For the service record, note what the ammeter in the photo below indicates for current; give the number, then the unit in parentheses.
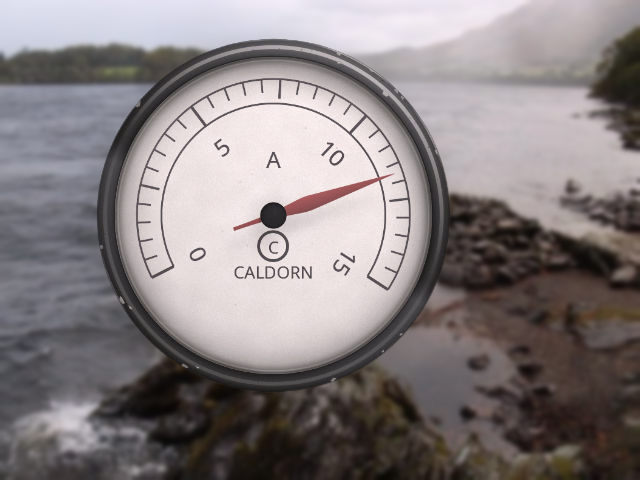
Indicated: 11.75 (A)
